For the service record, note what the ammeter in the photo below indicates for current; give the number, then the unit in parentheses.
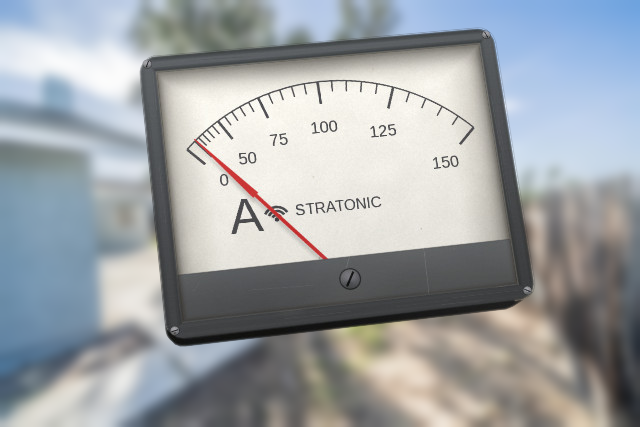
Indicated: 25 (A)
